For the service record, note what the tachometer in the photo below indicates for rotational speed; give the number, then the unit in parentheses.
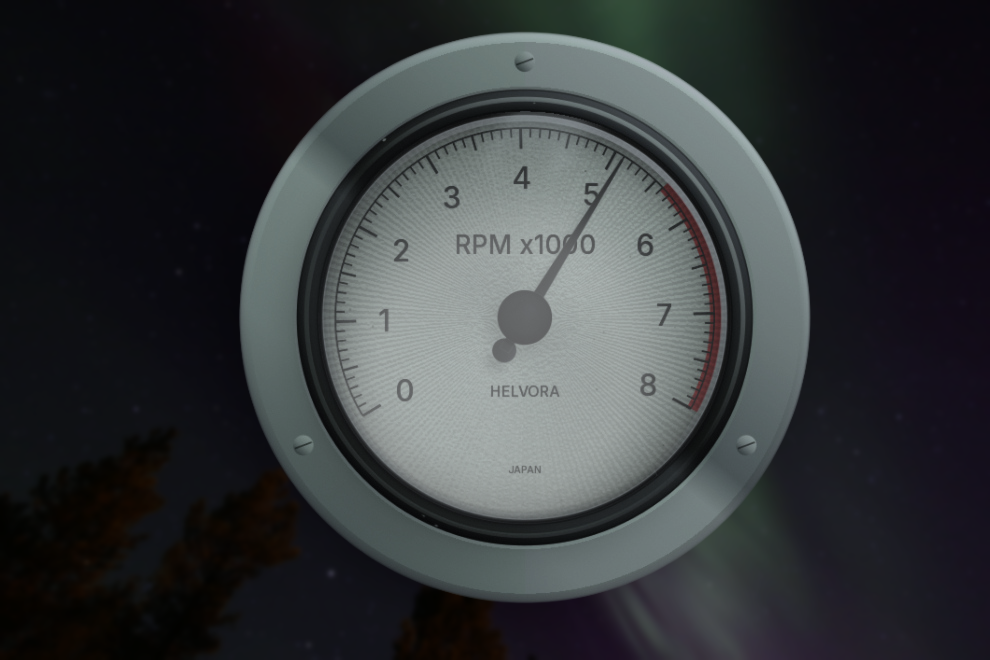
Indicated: 5100 (rpm)
